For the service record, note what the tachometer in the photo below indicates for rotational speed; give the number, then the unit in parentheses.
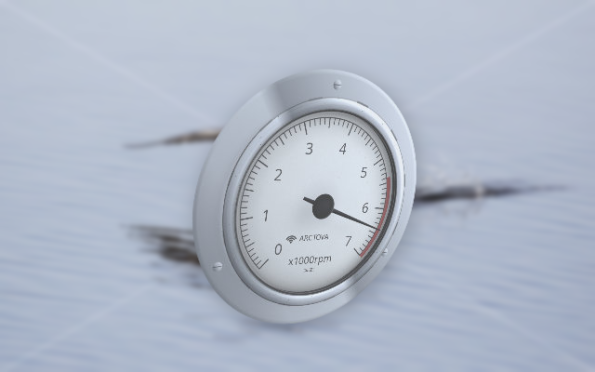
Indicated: 6400 (rpm)
